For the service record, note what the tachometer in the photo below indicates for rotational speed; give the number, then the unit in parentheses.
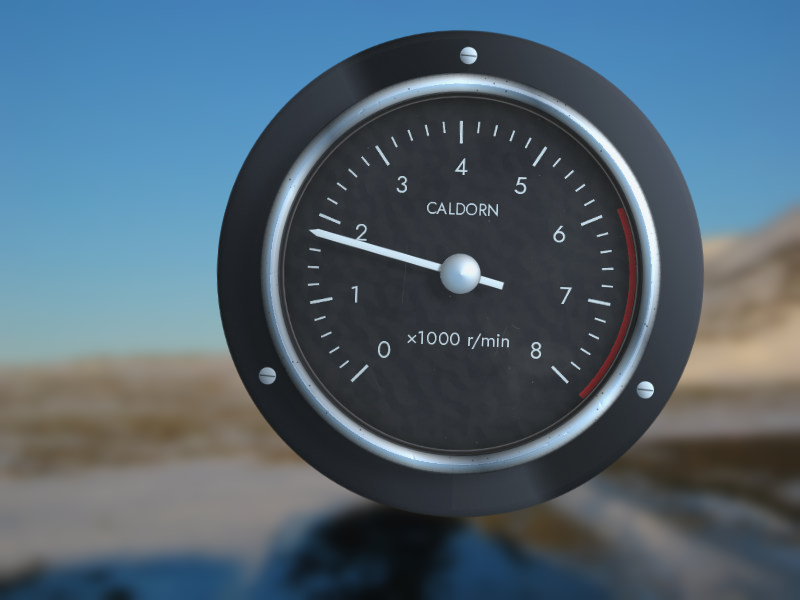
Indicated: 1800 (rpm)
